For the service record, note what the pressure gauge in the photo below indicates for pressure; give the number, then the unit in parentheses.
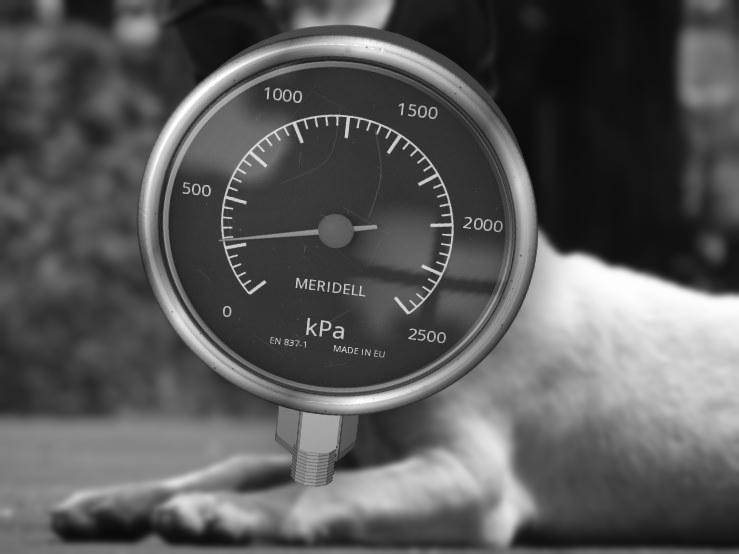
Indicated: 300 (kPa)
